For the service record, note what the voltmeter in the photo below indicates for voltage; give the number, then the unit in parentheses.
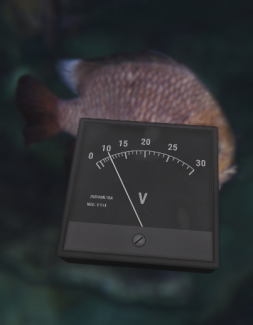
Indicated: 10 (V)
